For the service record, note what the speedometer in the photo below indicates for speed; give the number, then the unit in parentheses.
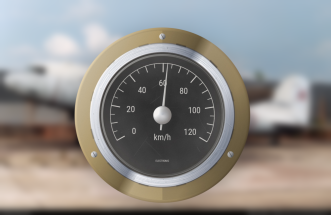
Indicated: 62.5 (km/h)
